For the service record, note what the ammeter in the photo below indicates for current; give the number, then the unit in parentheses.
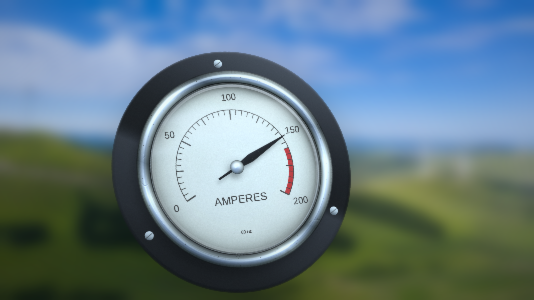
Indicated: 150 (A)
